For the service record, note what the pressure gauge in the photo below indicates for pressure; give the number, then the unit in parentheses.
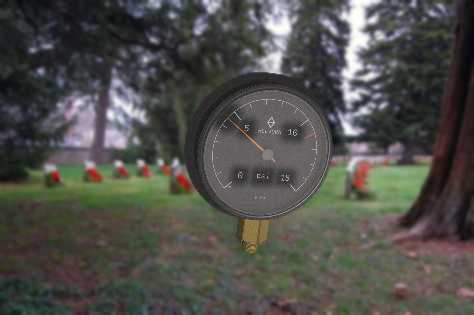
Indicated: 4.5 (psi)
